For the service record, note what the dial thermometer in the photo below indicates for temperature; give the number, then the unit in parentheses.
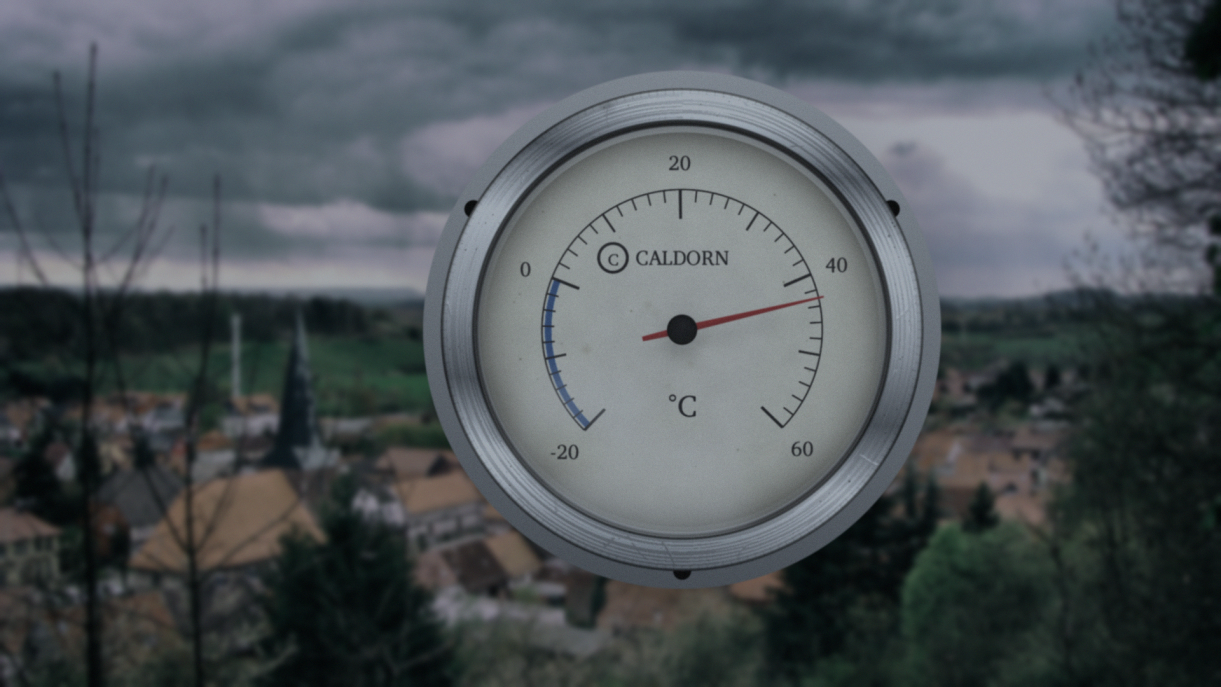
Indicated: 43 (°C)
